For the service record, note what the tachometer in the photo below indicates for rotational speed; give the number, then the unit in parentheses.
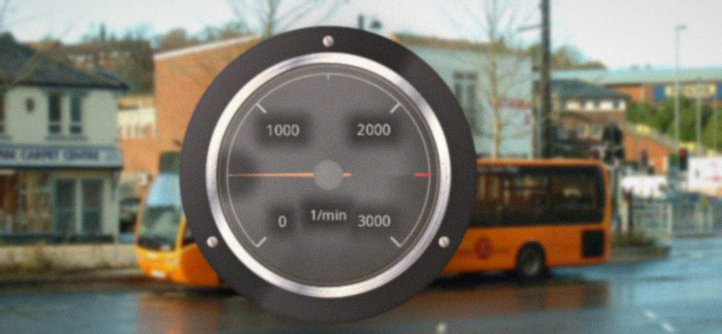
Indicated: 500 (rpm)
